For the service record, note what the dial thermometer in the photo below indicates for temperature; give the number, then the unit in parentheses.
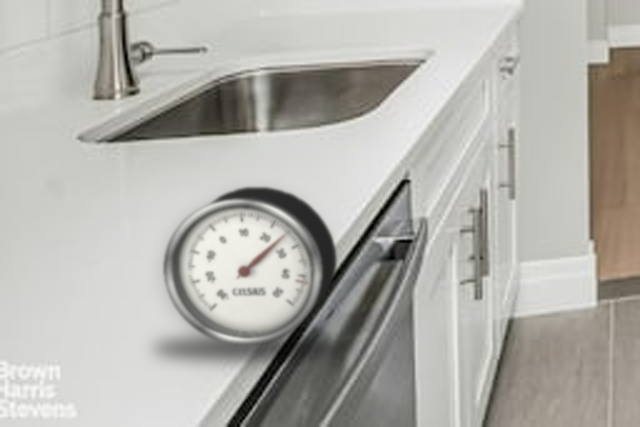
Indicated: 25 (°C)
